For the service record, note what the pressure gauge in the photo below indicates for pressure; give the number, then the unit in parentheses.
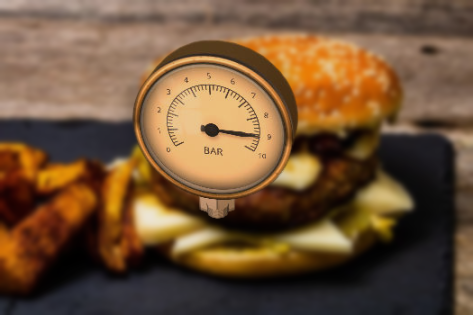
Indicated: 9 (bar)
